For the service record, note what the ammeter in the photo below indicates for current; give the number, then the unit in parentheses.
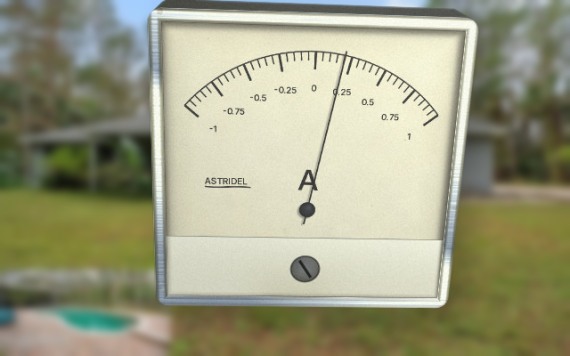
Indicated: 0.2 (A)
